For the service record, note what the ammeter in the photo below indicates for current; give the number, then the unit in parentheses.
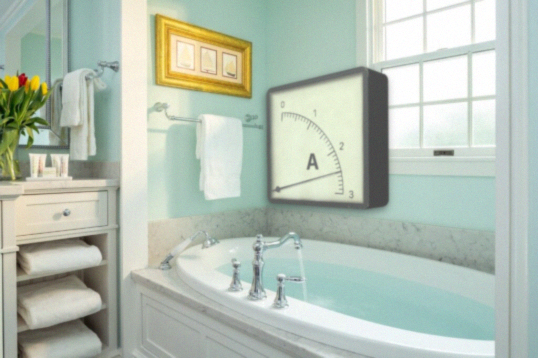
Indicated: 2.5 (A)
